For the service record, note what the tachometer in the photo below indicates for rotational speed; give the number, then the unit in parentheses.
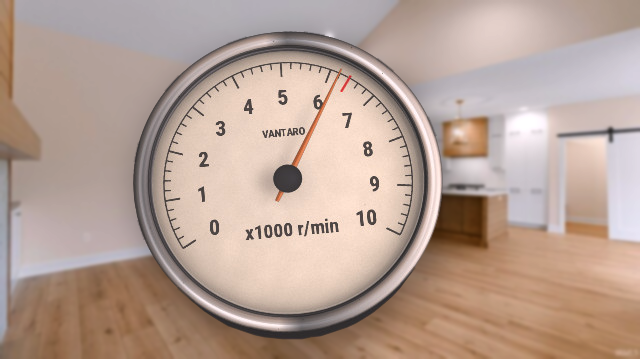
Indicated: 6200 (rpm)
